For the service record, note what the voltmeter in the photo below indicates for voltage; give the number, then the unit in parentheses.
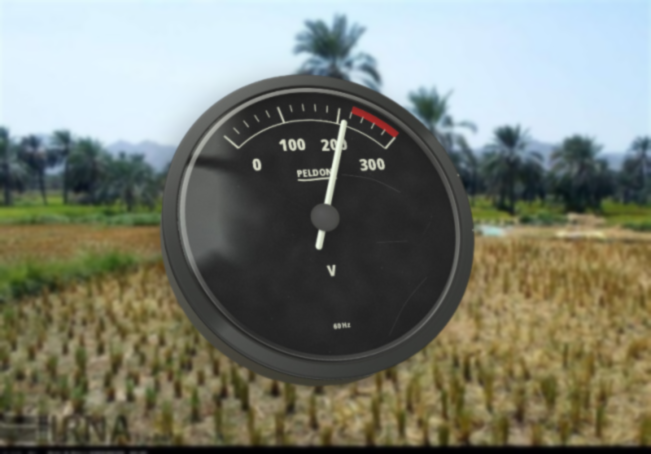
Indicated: 210 (V)
